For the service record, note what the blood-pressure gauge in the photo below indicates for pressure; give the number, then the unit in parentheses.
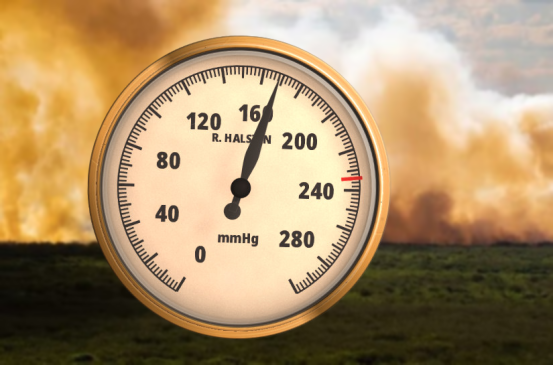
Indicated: 168 (mmHg)
